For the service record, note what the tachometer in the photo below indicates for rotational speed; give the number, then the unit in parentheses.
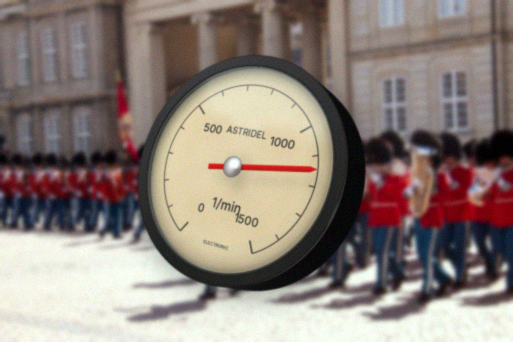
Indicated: 1150 (rpm)
